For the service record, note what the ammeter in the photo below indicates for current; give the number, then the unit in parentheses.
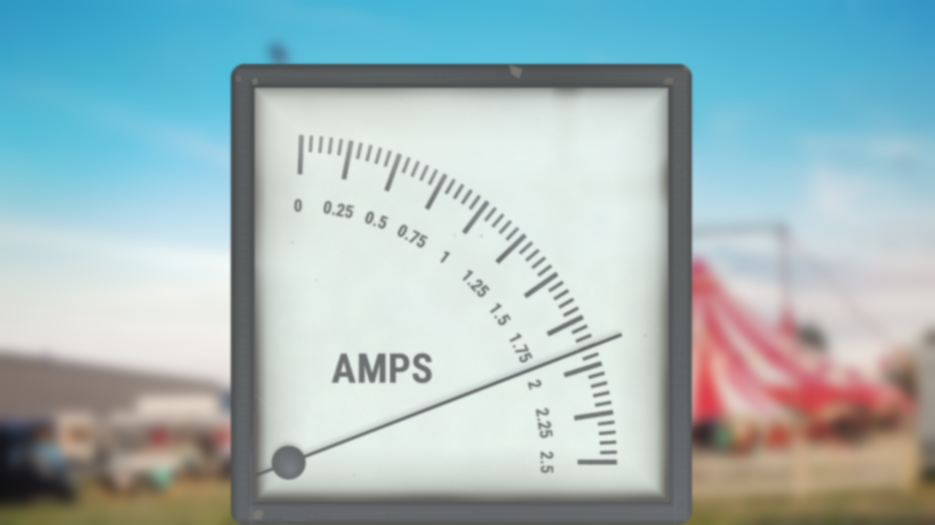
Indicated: 1.9 (A)
